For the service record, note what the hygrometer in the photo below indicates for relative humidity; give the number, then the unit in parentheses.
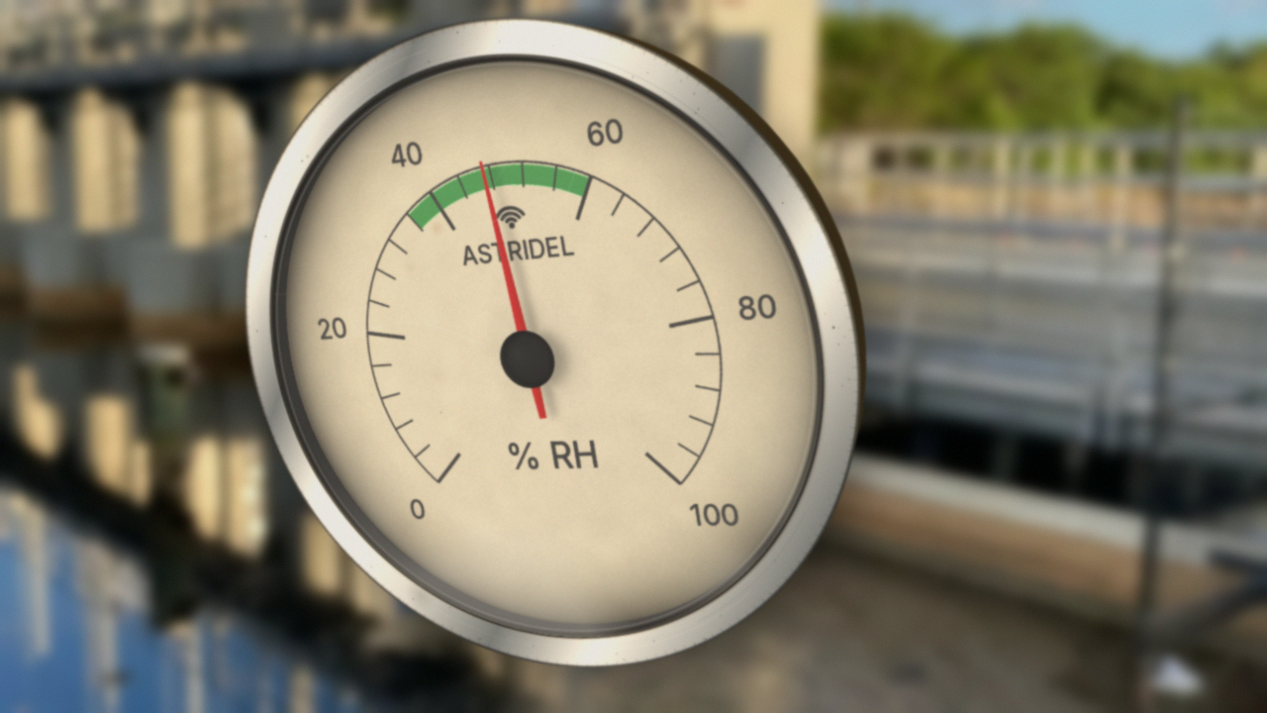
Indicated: 48 (%)
